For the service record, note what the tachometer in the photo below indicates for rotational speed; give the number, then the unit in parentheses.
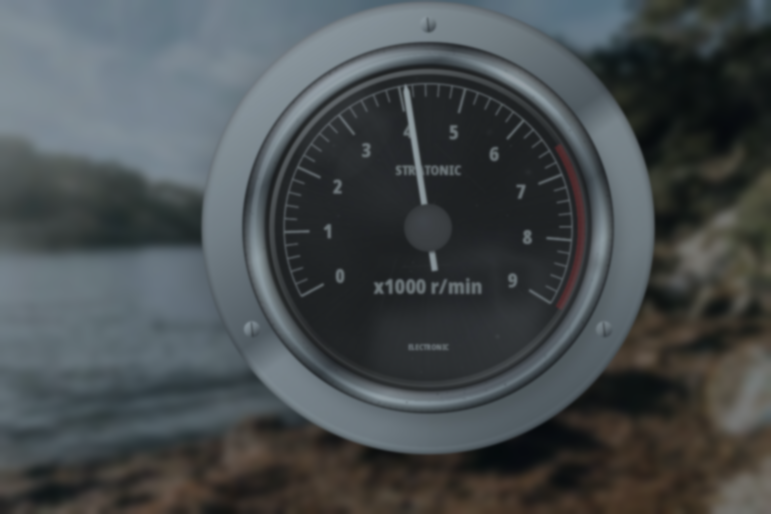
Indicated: 4100 (rpm)
